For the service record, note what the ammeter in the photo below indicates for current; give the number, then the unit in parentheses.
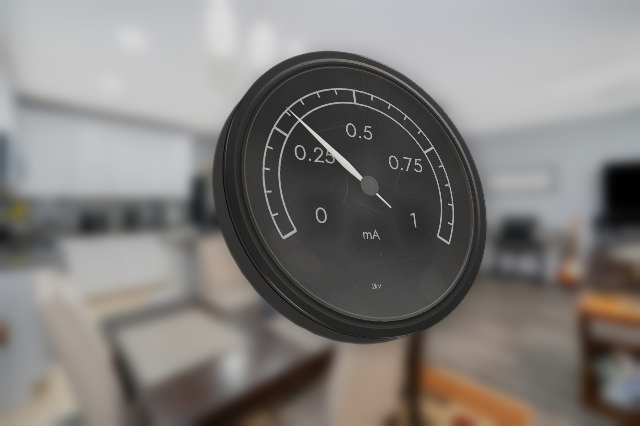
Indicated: 0.3 (mA)
